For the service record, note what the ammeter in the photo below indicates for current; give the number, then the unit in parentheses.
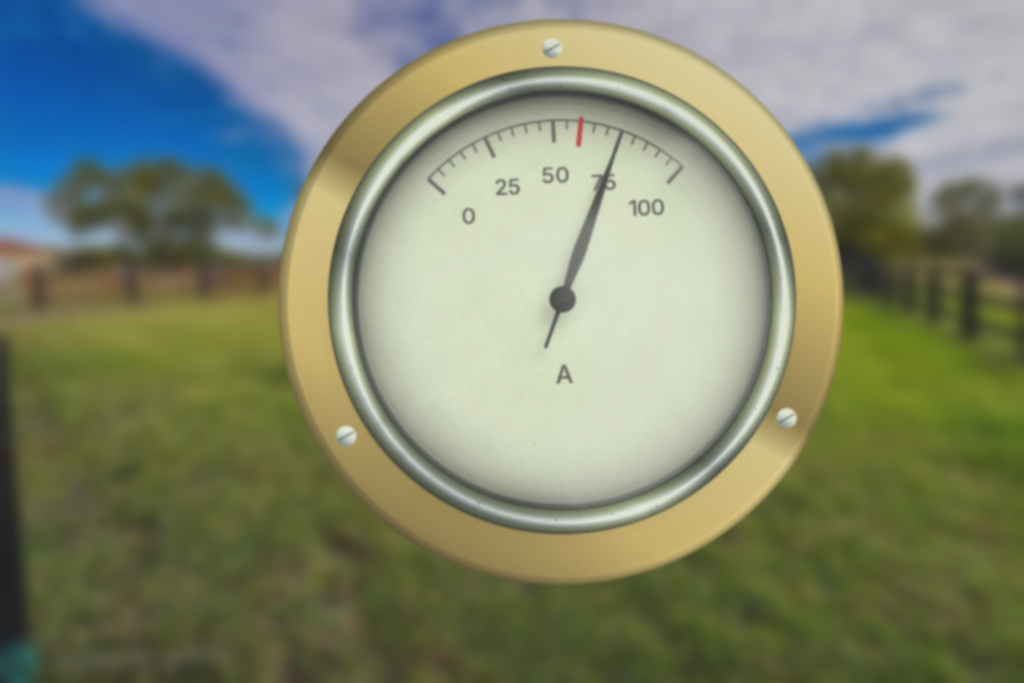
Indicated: 75 (A)
